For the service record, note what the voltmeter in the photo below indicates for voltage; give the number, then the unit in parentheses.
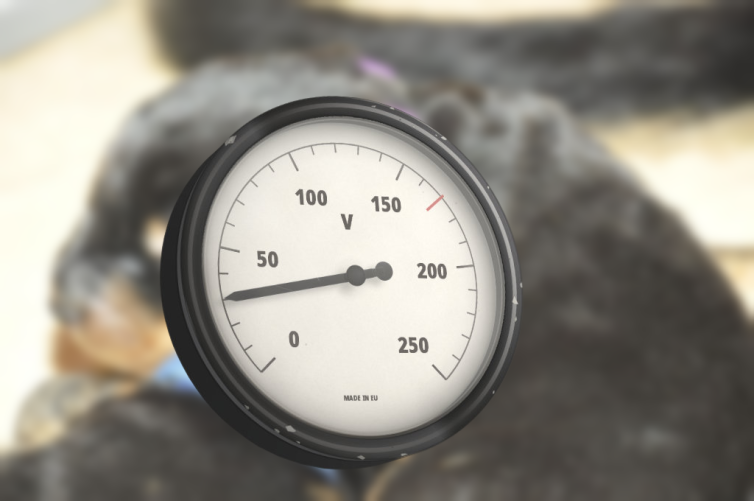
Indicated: 30 (V)
